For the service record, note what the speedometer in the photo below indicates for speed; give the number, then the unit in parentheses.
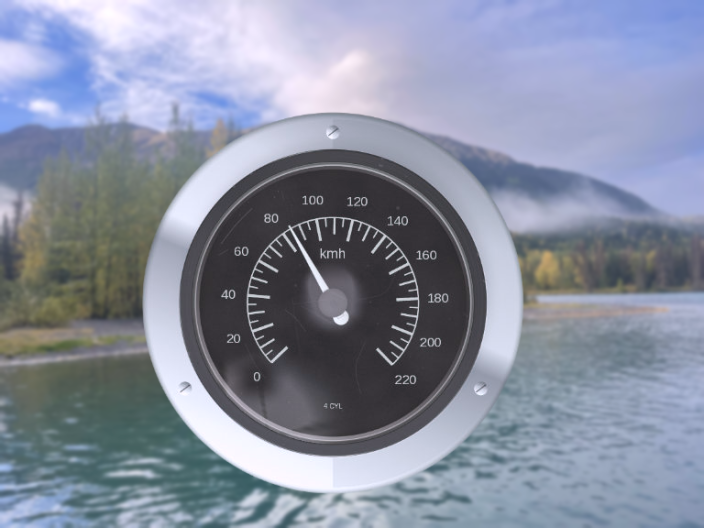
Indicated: 85 (km/h)
